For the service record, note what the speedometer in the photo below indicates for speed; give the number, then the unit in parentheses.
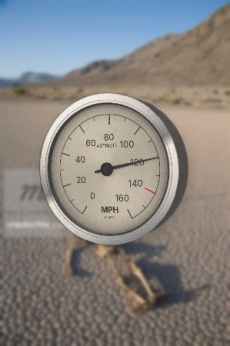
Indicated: 120 (mph)
